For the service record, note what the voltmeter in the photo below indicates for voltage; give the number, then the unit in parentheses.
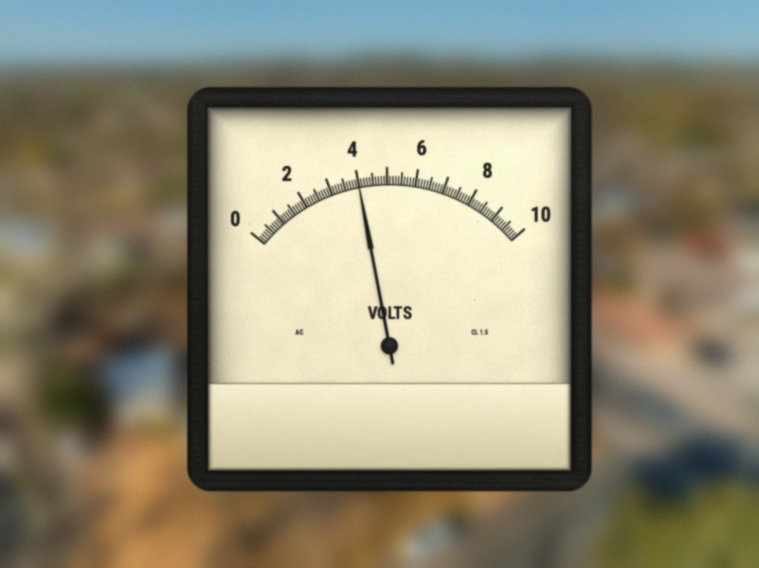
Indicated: 4 (V)
